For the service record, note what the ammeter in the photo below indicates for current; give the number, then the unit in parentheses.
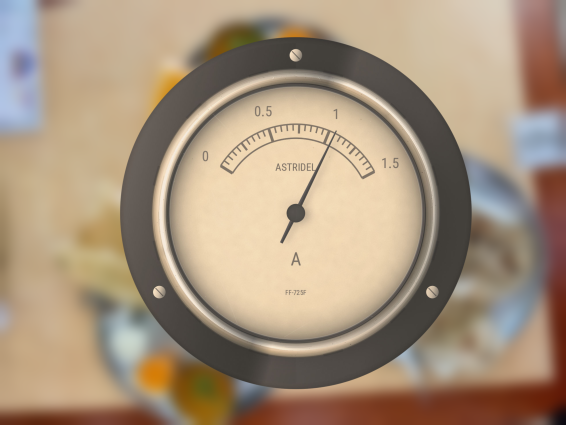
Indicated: 1.05 (A)
